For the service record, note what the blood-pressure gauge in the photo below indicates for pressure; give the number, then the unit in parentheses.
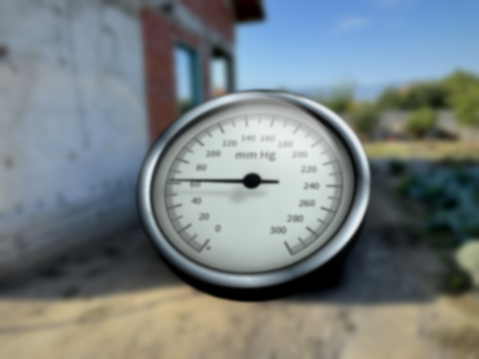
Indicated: 60 (mmHg)
